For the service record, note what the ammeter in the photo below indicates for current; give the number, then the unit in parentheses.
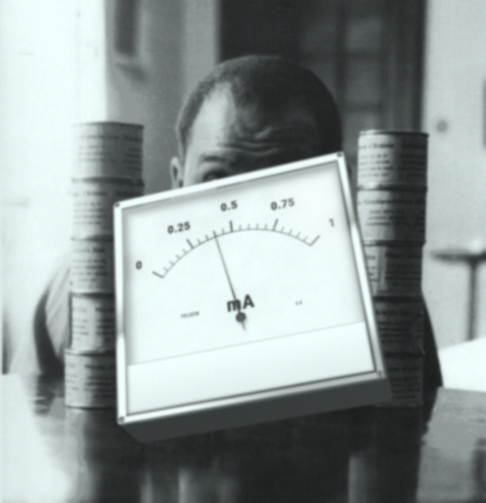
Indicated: 0.4 (mA)
